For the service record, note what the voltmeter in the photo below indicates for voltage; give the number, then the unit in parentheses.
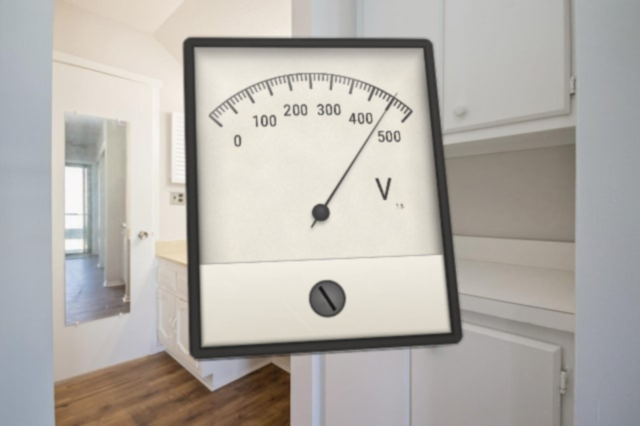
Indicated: 450 (V)
